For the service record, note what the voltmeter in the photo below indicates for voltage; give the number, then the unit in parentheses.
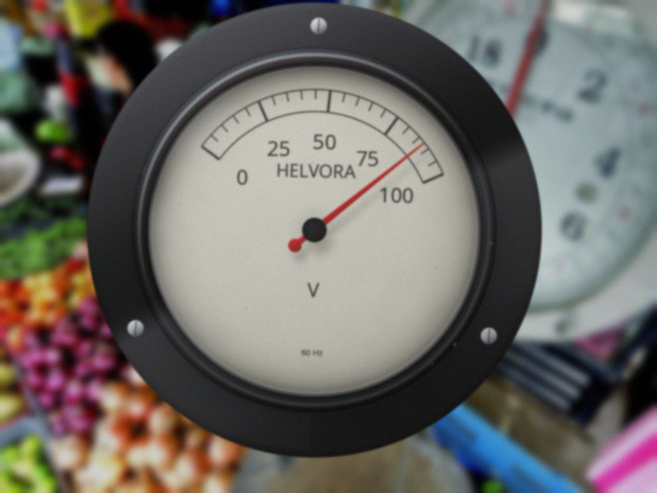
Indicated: 87.5 (V)
